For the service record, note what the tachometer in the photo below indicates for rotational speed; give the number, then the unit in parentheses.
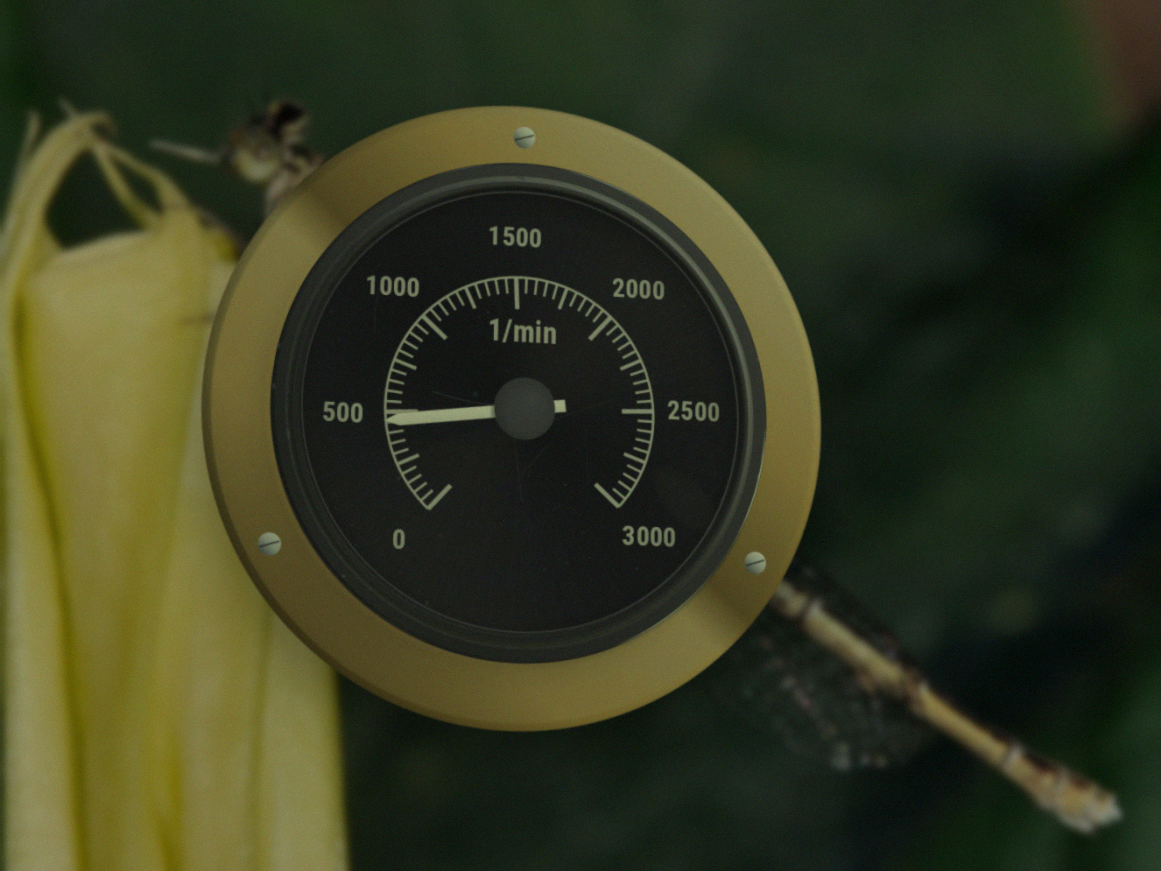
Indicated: 450 (rpm)
